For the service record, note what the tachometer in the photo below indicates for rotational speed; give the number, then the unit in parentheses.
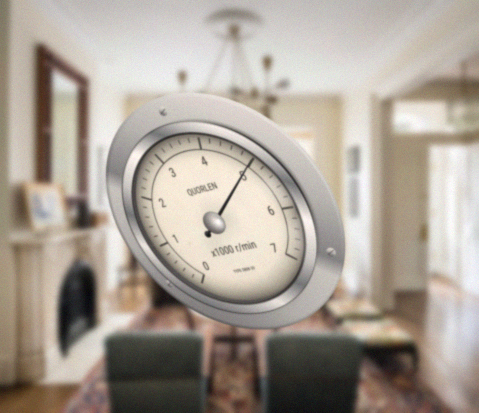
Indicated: 5000 (rpm)
